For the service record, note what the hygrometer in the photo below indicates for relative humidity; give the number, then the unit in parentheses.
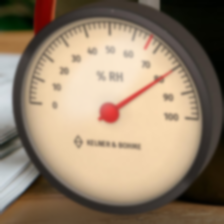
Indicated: 80 (%)
